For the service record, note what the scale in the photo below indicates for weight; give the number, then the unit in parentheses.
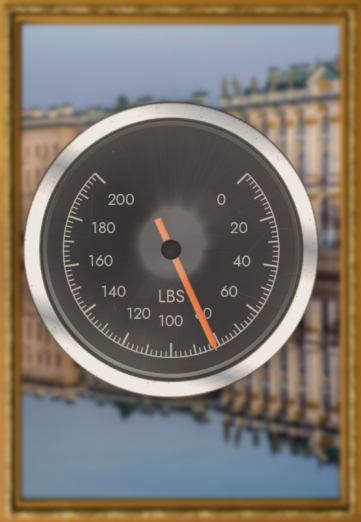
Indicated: 82 (lb)
